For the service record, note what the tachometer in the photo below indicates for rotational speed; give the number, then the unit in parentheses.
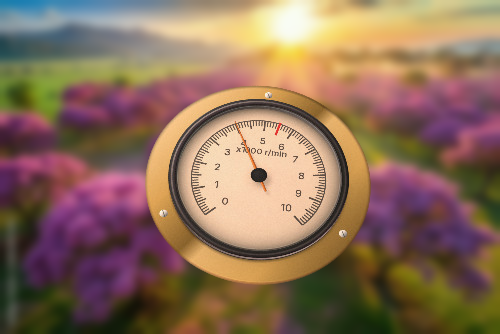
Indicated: 4000 (rpm)
